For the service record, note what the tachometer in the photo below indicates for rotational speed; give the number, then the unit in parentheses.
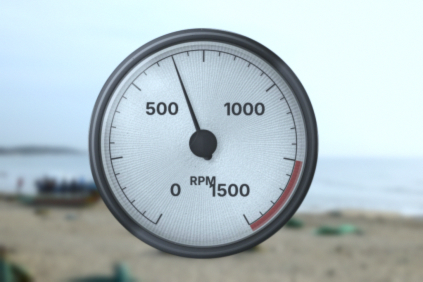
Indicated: 650 (rpm)
